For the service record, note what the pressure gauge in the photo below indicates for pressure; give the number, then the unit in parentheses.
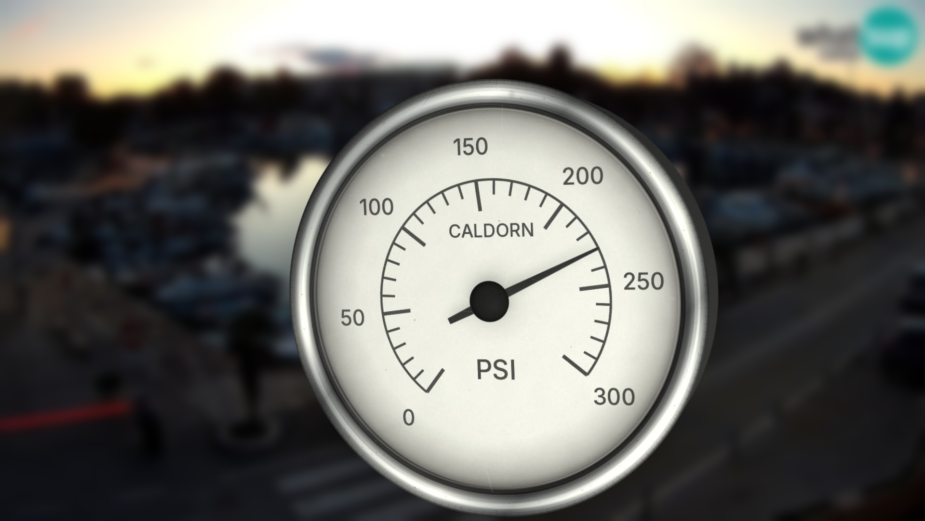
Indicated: 230 (psi)
